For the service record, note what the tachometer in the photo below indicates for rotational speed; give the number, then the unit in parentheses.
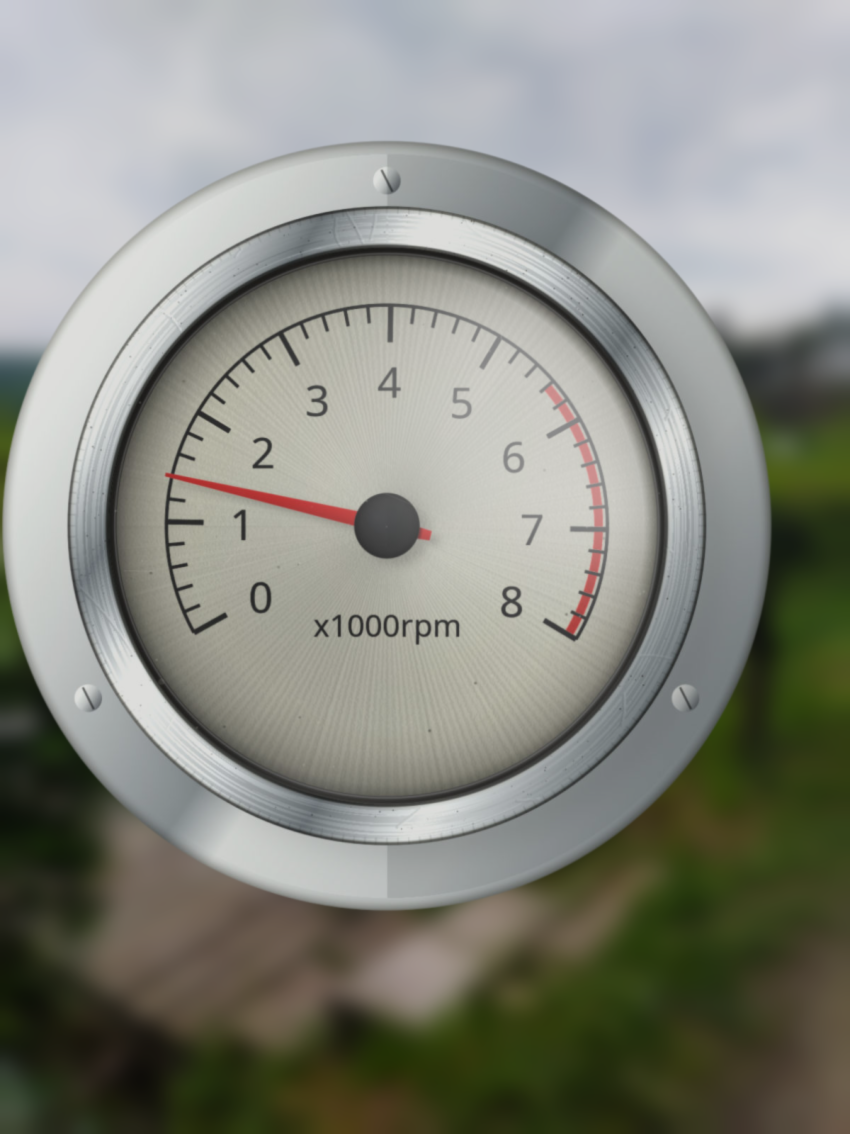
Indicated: 1400 (rpm)
